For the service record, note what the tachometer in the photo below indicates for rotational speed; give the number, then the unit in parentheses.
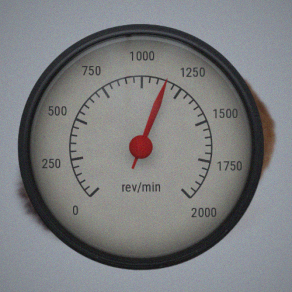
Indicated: 1150 (rpm)
